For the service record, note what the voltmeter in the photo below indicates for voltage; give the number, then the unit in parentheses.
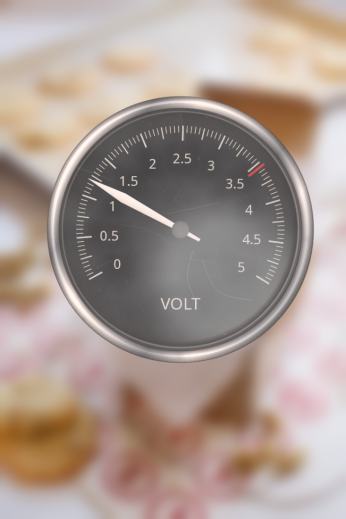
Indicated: 1.2 (V)
